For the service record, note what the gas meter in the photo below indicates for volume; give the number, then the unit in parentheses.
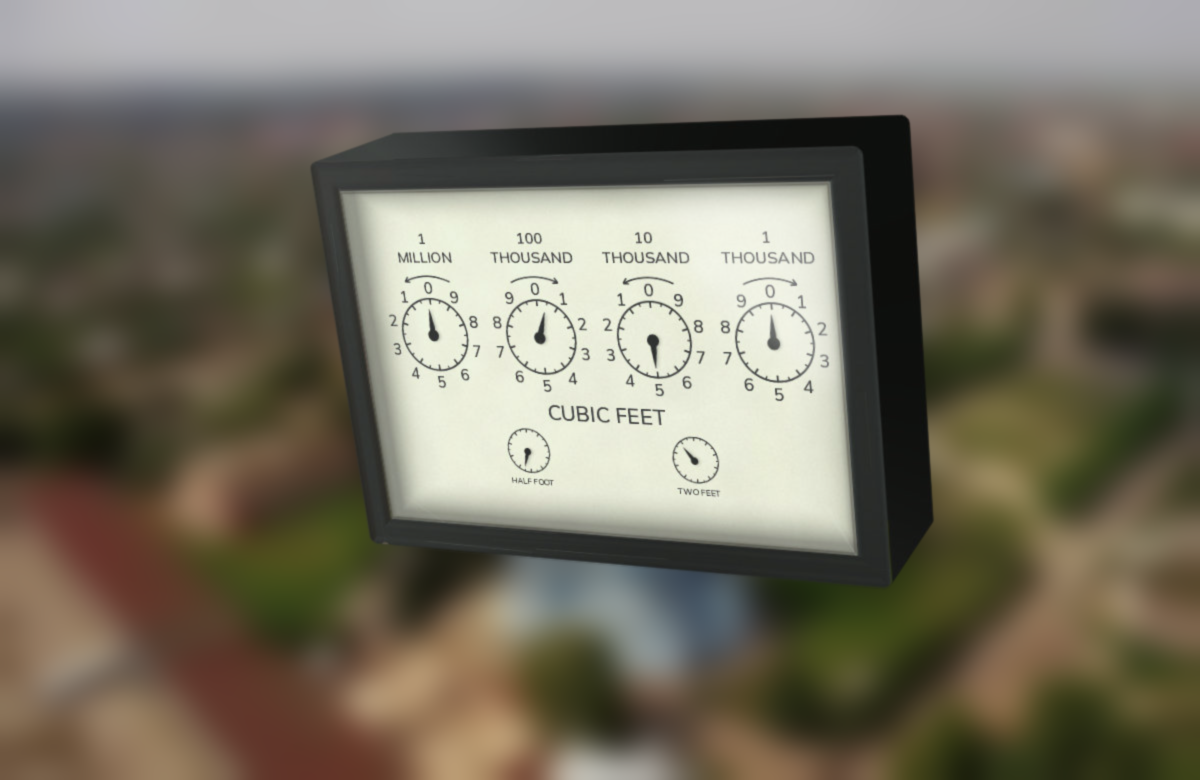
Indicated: 5000 (ft³)
